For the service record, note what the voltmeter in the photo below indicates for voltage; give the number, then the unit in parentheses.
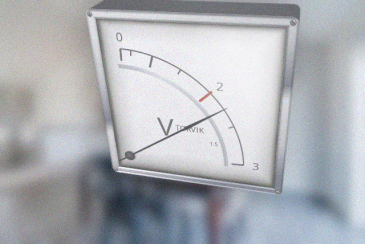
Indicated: 2.25 (V)
